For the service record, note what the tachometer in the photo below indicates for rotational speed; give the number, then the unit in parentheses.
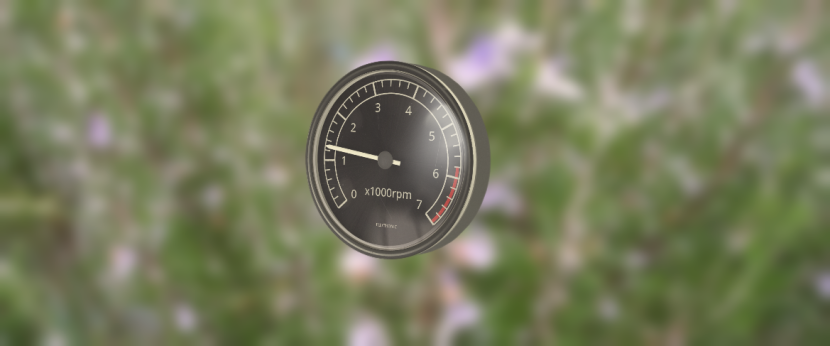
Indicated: 1300 (rpm)
